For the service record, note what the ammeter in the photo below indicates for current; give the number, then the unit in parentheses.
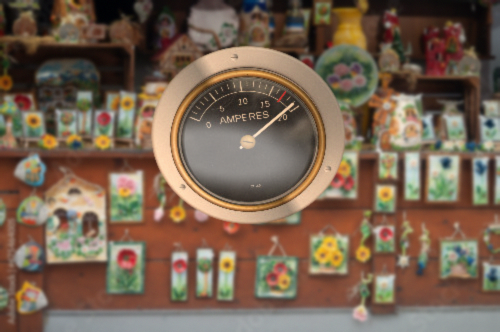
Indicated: 19 (A)
